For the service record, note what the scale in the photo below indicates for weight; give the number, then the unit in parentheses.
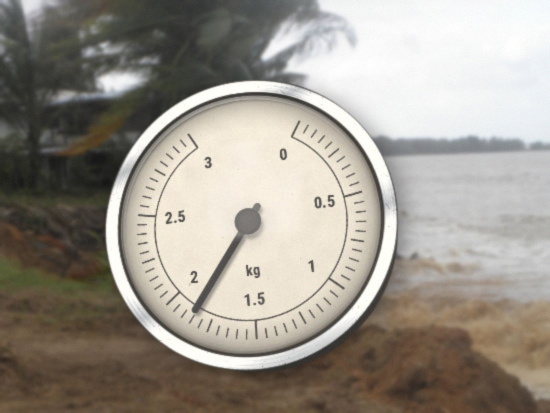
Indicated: 1.85 (kg)
